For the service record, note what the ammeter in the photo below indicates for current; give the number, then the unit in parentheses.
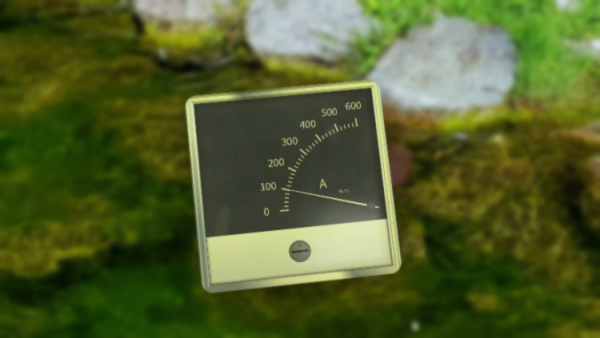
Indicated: 100 (A)
